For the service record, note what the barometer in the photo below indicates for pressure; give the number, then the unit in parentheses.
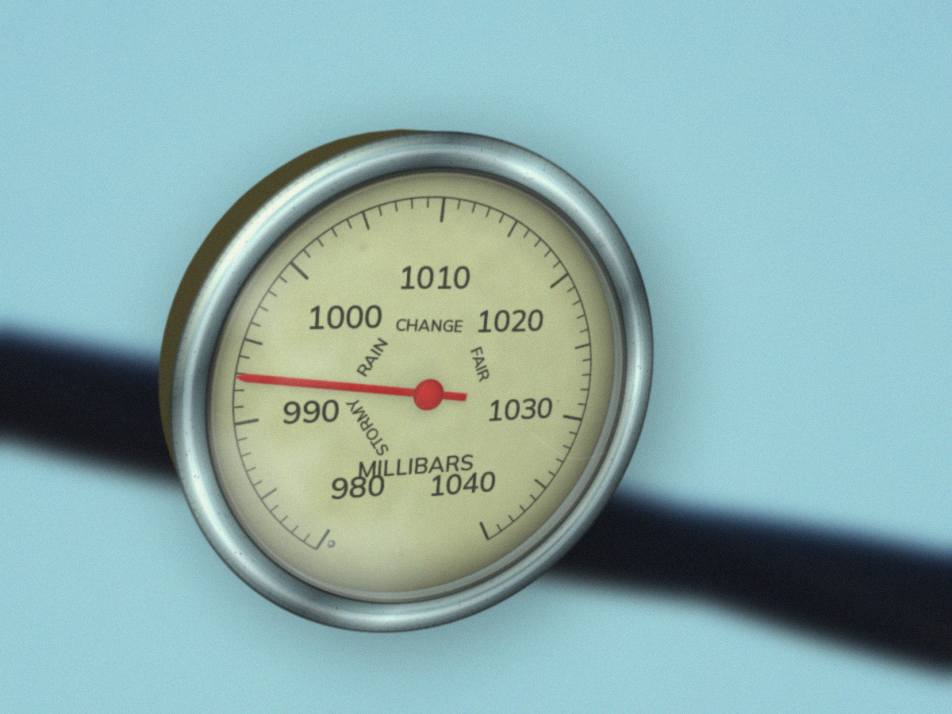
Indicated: 993 (mbar)
